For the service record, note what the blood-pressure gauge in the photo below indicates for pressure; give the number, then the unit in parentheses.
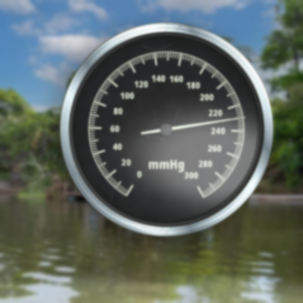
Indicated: 230 (mmHg)
